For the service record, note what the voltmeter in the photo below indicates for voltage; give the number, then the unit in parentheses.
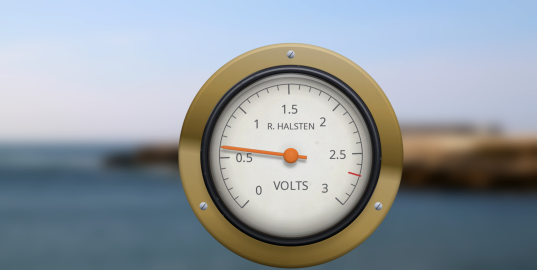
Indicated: 0.6 (V)
